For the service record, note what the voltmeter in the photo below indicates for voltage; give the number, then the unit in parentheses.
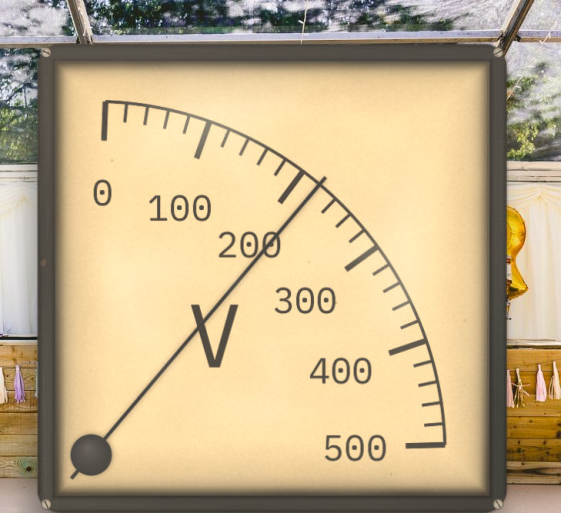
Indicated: 220 (V)
